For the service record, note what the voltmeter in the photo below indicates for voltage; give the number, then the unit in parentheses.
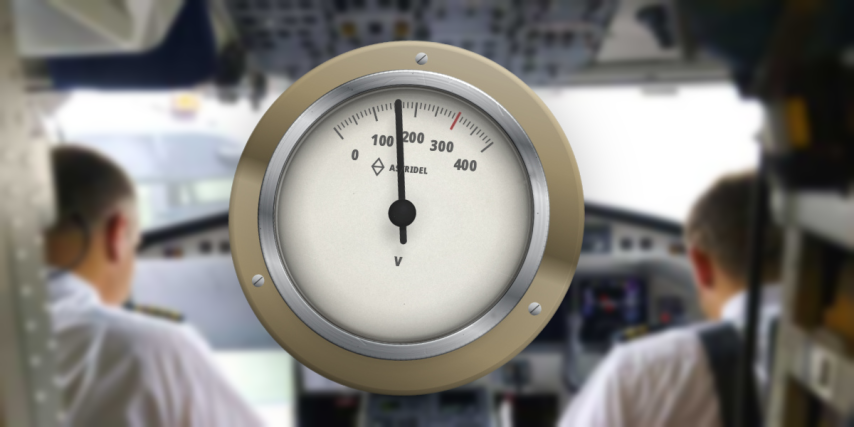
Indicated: 160 (V)
